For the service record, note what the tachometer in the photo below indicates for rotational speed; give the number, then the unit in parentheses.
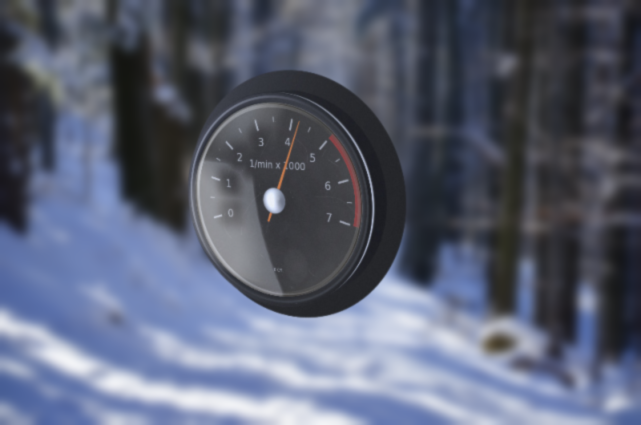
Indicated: 4250 (rpm)
